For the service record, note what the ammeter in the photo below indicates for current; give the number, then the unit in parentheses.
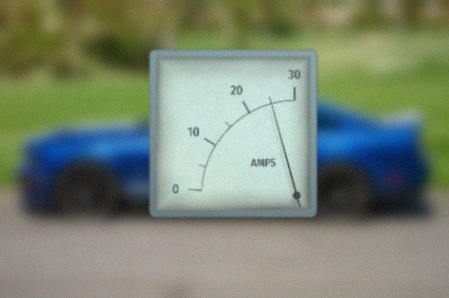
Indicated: 25 (A)
